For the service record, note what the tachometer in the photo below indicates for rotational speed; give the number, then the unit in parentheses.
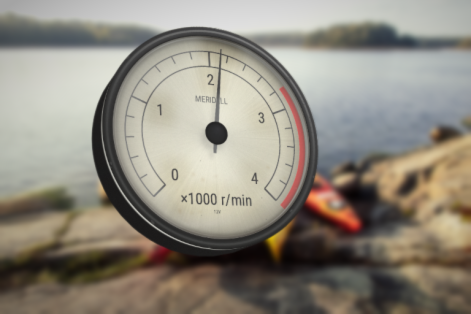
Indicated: 2100 (rpm)
